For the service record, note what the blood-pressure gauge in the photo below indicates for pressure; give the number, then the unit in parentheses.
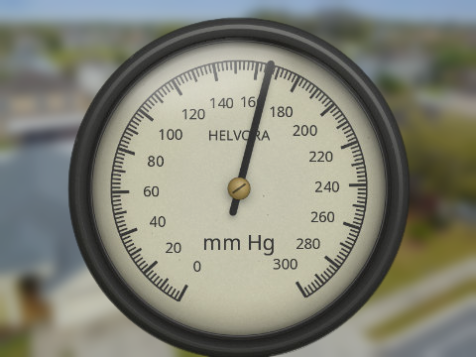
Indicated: 166 (mmHg)
